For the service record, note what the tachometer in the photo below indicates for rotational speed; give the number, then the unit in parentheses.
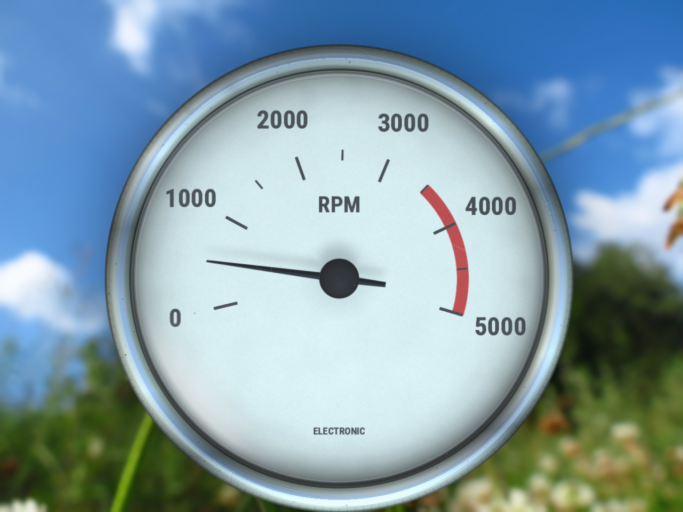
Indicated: 500 (rpm)
